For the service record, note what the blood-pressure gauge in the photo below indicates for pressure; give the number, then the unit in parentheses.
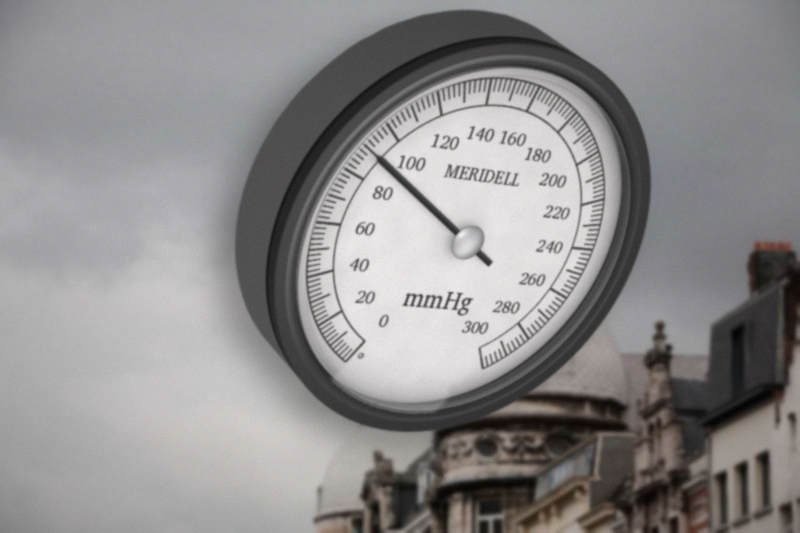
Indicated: 90 (mmHg)
